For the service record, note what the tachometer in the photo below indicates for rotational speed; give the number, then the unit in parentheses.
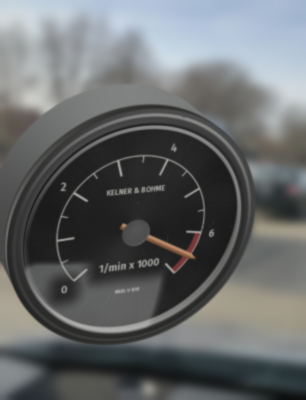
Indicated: 6500 (rpm)
